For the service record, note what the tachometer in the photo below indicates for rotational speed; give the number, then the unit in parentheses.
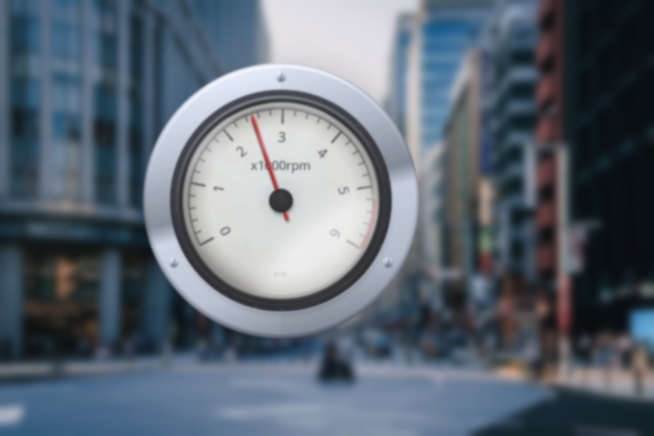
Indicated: 2500 (rpm)
